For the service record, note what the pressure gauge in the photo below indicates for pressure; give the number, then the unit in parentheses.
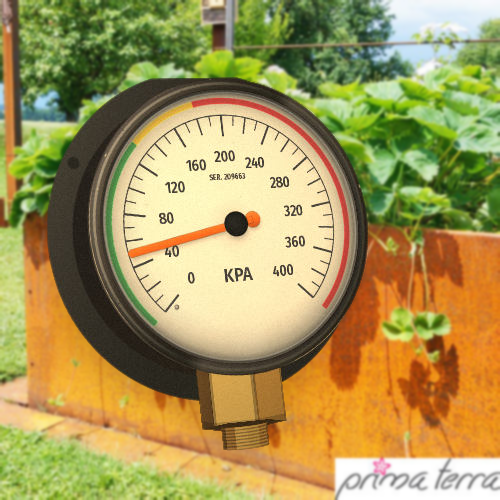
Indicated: 50 (kPa)
